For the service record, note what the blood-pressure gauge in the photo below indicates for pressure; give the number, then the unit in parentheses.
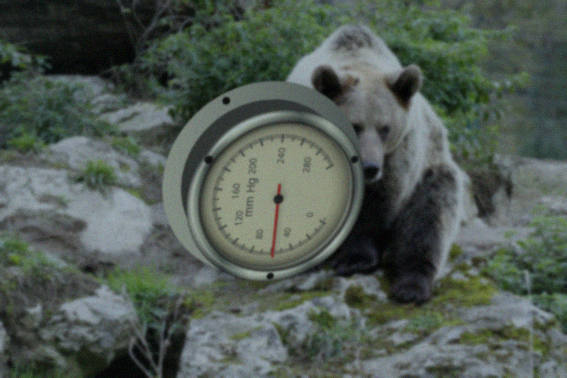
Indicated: 60 (mmHg)
